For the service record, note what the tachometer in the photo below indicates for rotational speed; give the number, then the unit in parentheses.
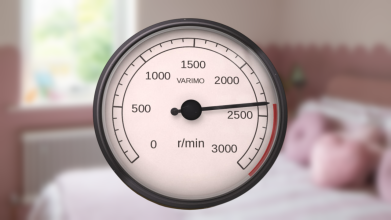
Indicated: 2400 (rpm)
